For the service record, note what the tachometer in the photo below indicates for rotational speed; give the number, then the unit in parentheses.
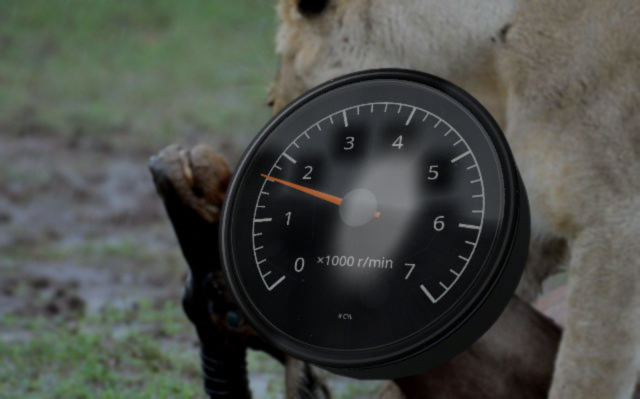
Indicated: 1600 (rpm)
